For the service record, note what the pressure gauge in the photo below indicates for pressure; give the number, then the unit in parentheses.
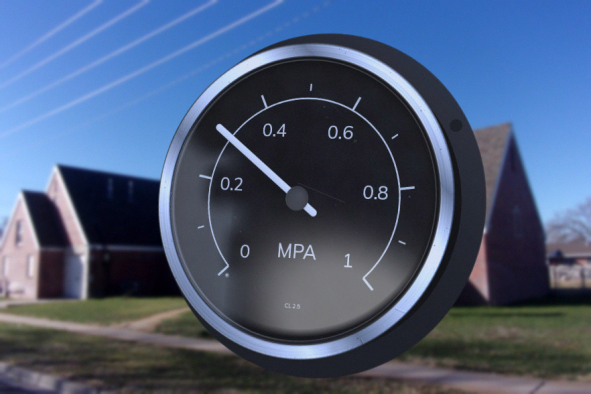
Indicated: 0.3 (MPa)
